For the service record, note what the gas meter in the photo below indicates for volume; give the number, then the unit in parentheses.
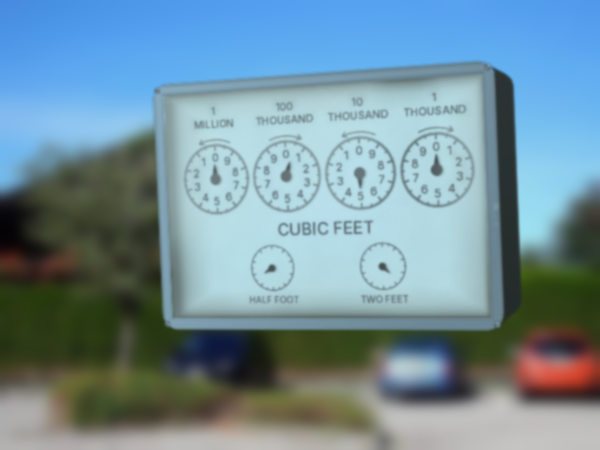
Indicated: 5000 (ft³)
